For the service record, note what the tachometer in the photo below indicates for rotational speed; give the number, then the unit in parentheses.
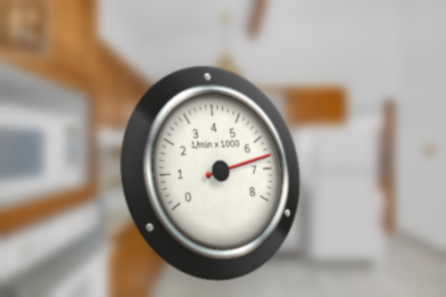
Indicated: 6600 (rpm)
